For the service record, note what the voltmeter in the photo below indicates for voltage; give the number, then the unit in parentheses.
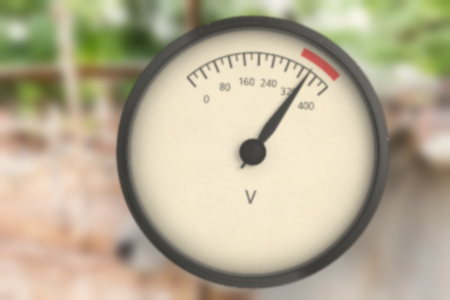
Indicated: 340 (V)
